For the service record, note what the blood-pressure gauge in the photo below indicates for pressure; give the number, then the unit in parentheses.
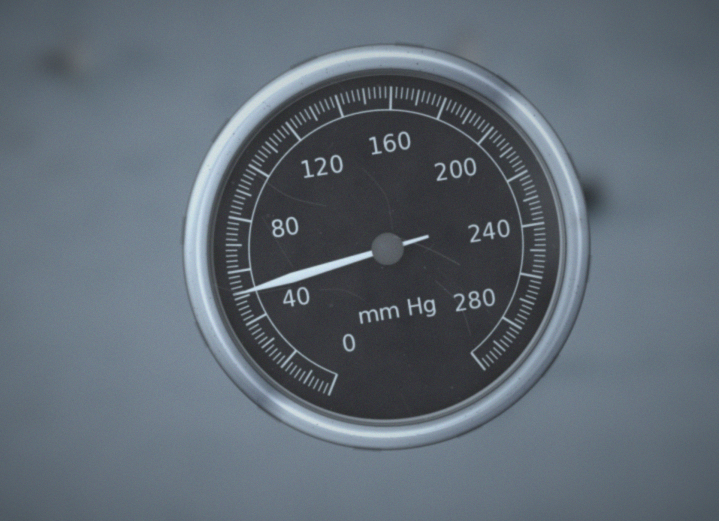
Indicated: 52 (mmHg)
